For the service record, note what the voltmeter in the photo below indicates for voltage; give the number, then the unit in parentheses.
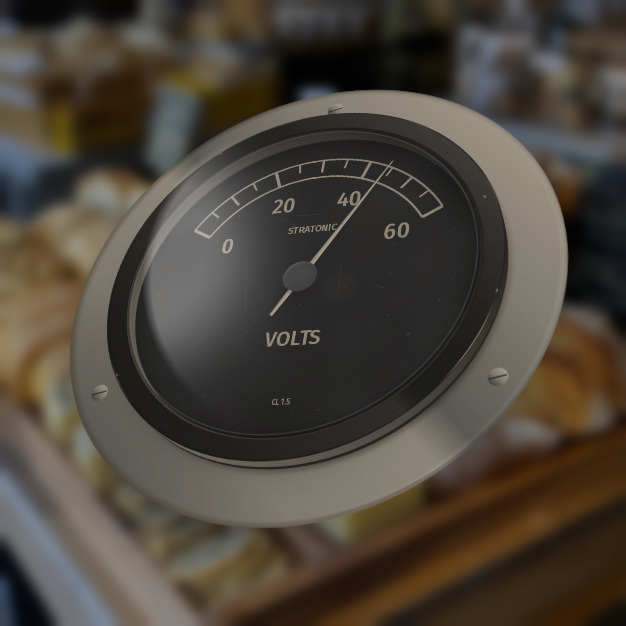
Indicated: 45 (V)
